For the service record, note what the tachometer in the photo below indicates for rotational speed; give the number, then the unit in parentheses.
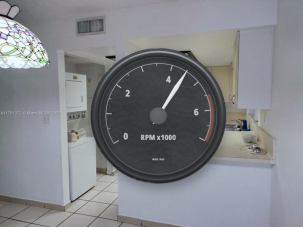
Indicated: 4500 (rpm)
